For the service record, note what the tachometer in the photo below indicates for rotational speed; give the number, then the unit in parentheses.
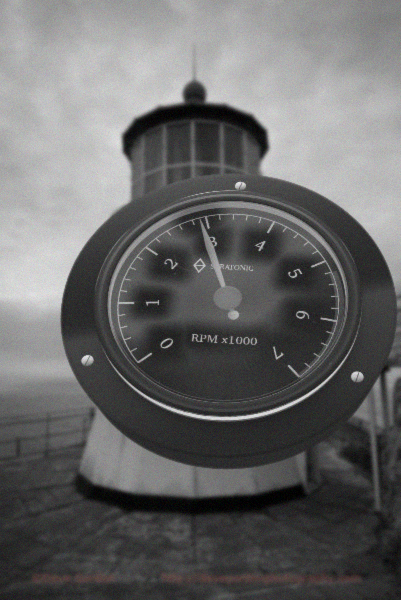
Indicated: 2900 (rpm)
